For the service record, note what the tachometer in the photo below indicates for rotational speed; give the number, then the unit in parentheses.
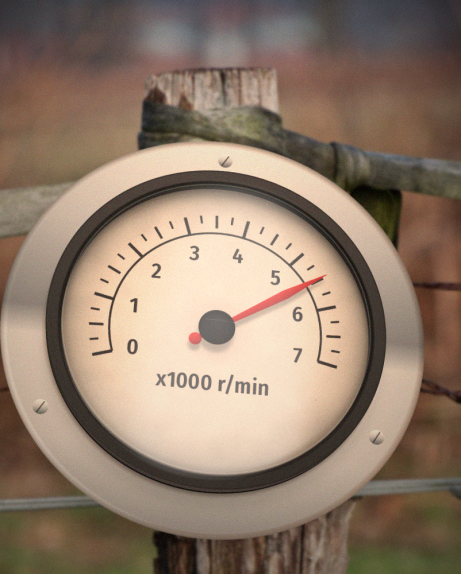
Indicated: 5500 (rpm)
